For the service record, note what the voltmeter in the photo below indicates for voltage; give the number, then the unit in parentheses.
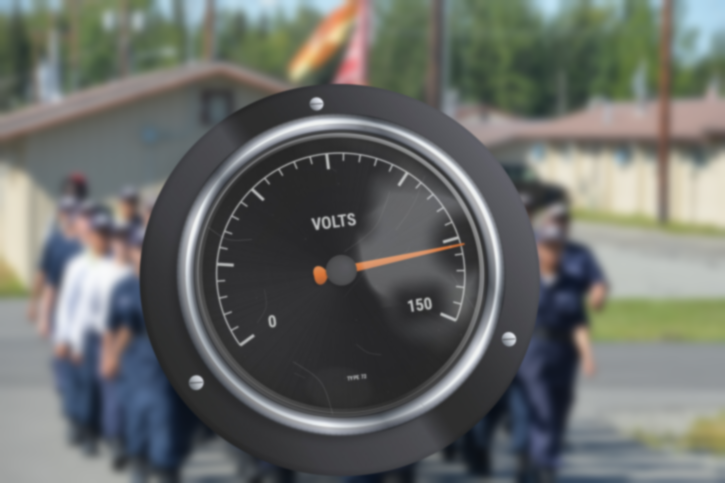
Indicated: 127.5 (V)
